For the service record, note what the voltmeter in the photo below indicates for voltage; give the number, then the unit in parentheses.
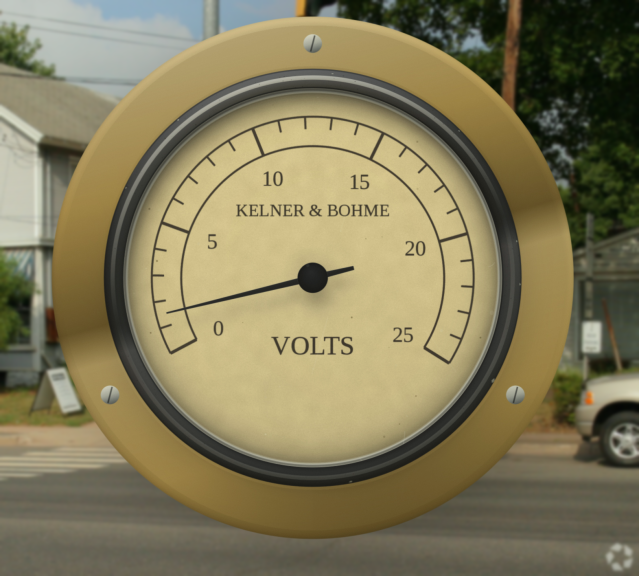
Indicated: 1.5 (V)
